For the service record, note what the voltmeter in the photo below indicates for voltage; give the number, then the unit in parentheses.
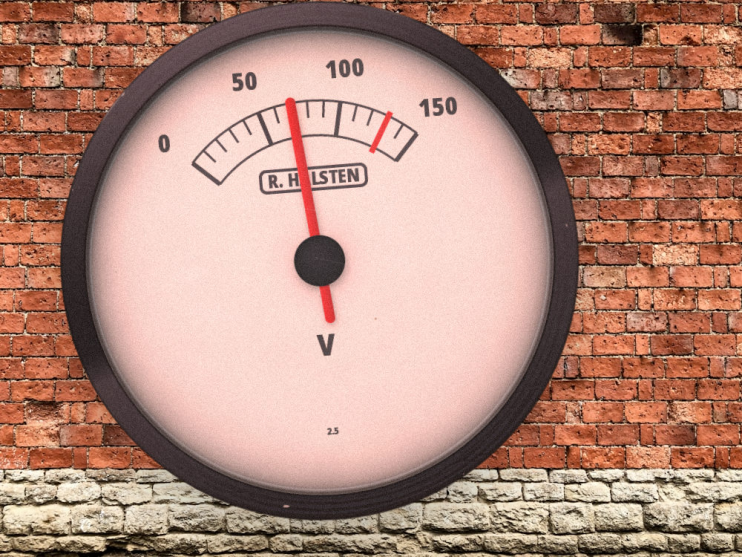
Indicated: 70 (V)
